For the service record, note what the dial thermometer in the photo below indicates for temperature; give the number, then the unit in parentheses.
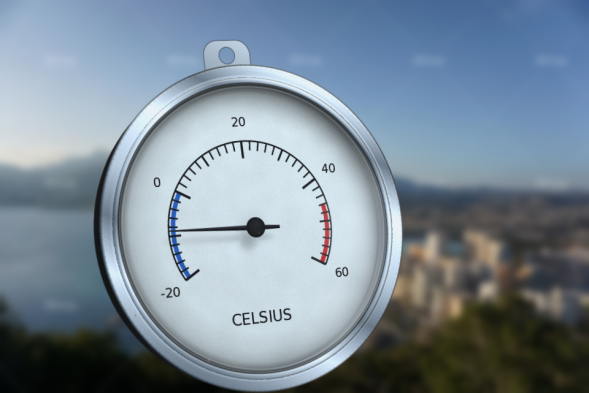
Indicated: -9 (°C)
